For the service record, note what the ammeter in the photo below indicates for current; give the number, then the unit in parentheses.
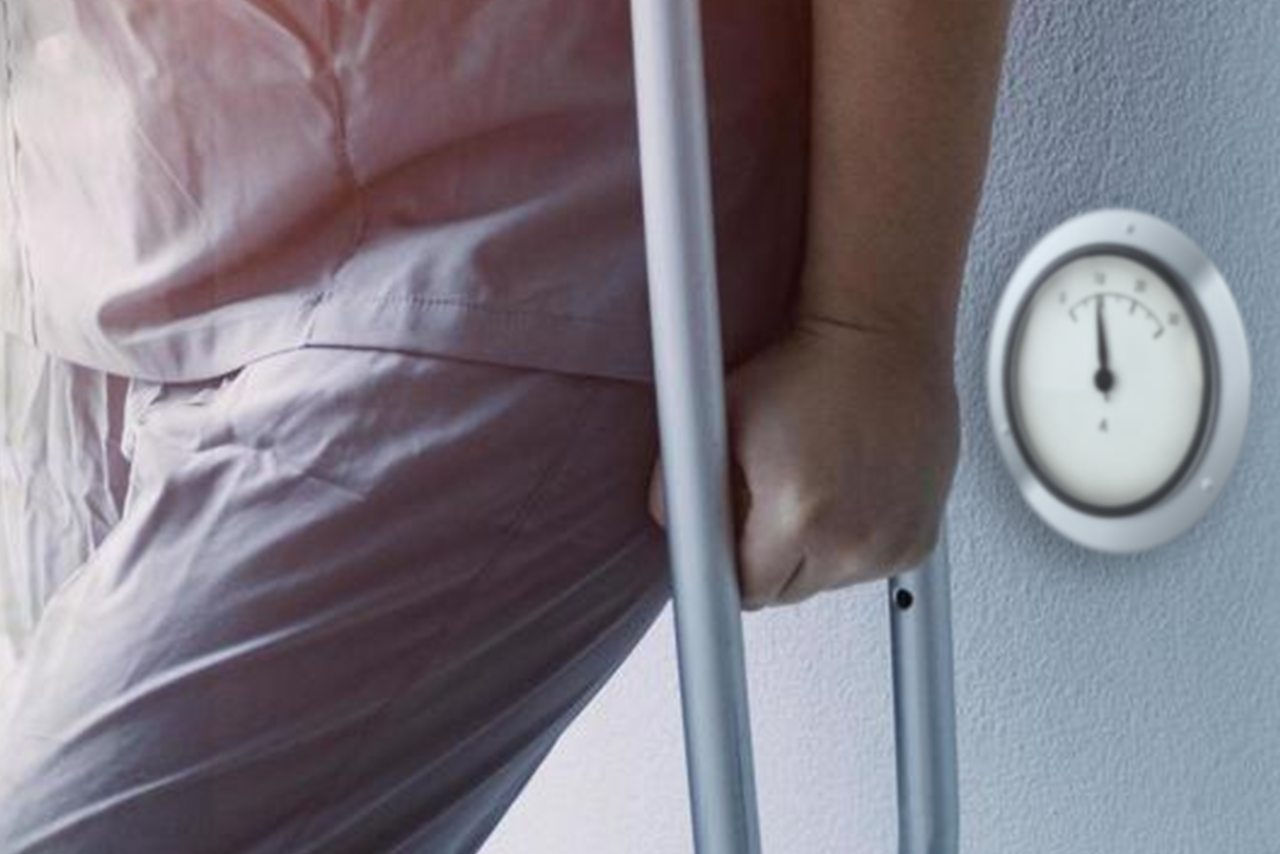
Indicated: 10 (A)
